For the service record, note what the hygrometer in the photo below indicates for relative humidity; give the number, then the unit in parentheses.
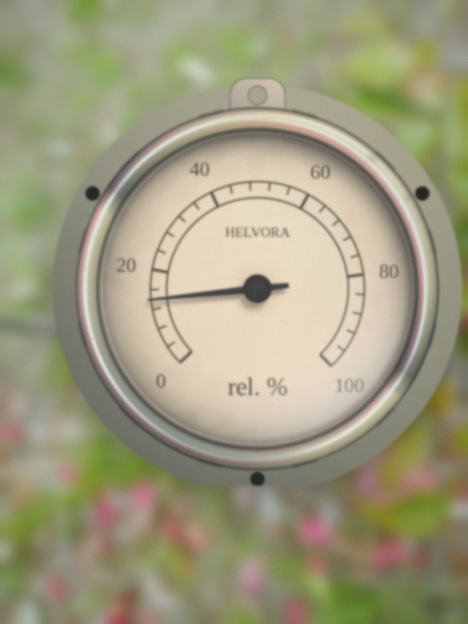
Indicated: 14 (%)
